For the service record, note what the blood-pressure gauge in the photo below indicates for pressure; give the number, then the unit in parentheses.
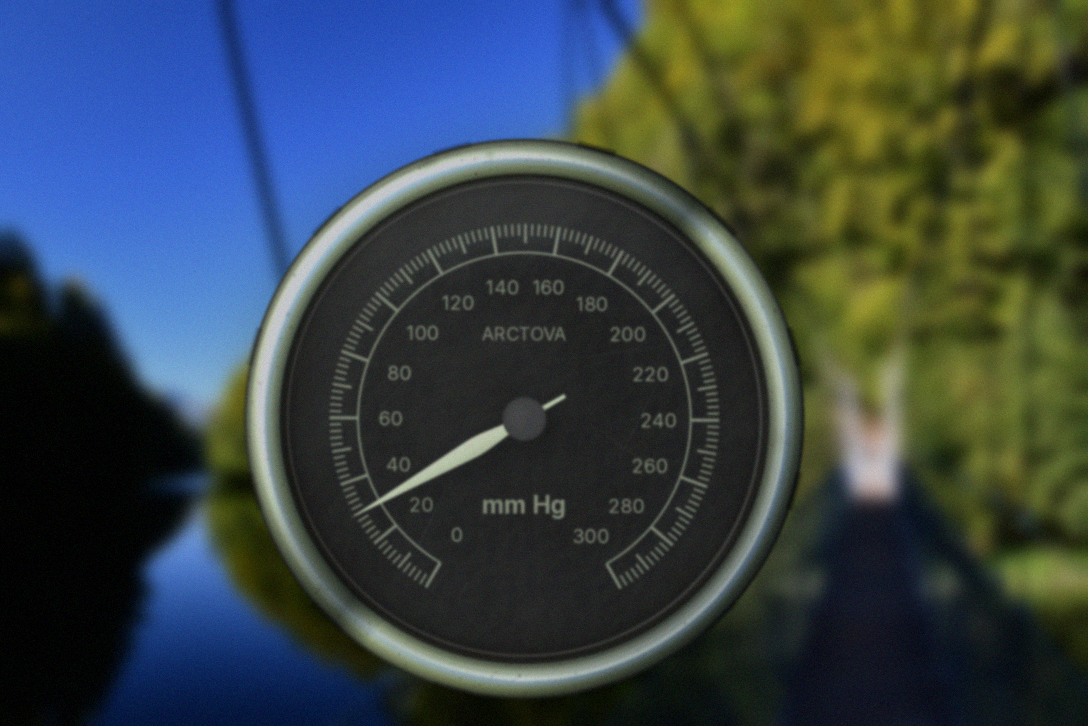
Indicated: 30 (mmHg)
